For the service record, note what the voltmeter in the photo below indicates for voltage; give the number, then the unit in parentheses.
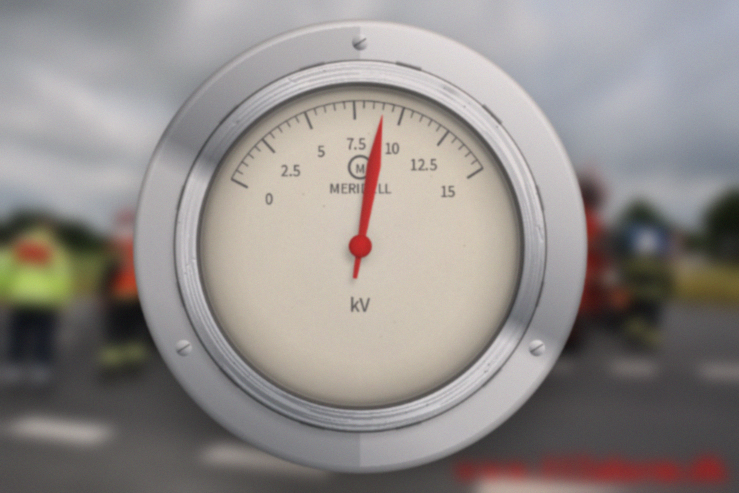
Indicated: 9 (kV)
